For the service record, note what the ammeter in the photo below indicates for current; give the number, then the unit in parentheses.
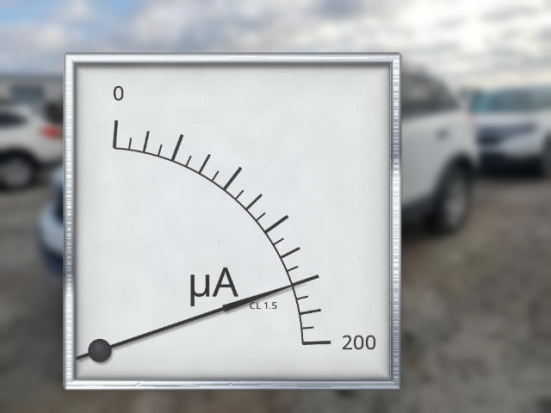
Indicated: 160 (µA)
